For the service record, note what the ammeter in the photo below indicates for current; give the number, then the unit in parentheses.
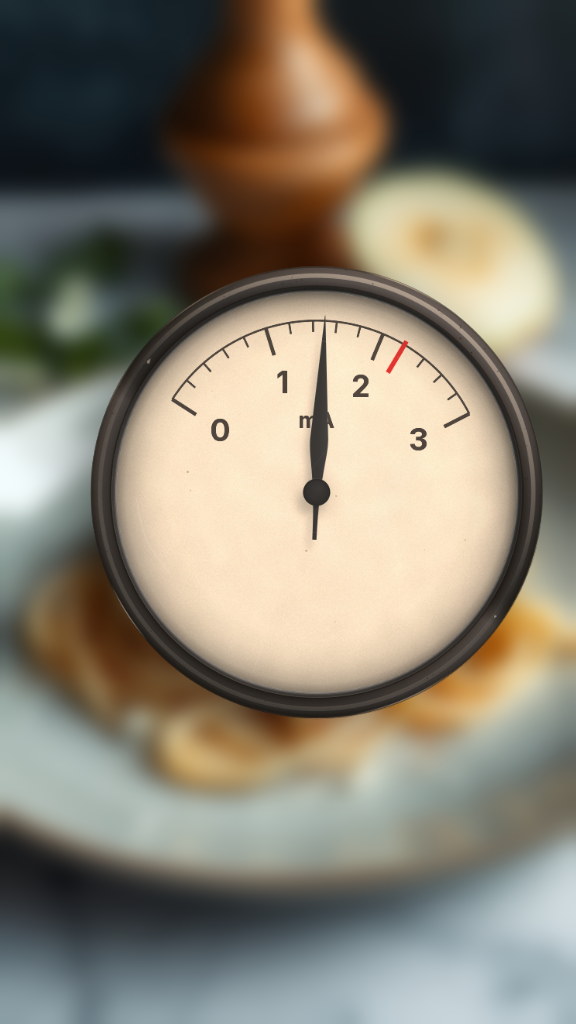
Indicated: 1.5 (mA)
